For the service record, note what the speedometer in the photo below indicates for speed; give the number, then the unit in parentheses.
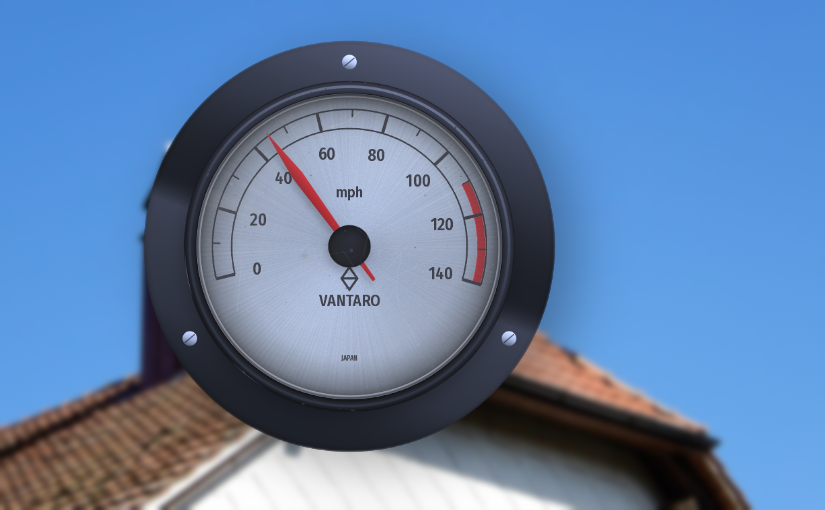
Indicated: 45 (mph)
